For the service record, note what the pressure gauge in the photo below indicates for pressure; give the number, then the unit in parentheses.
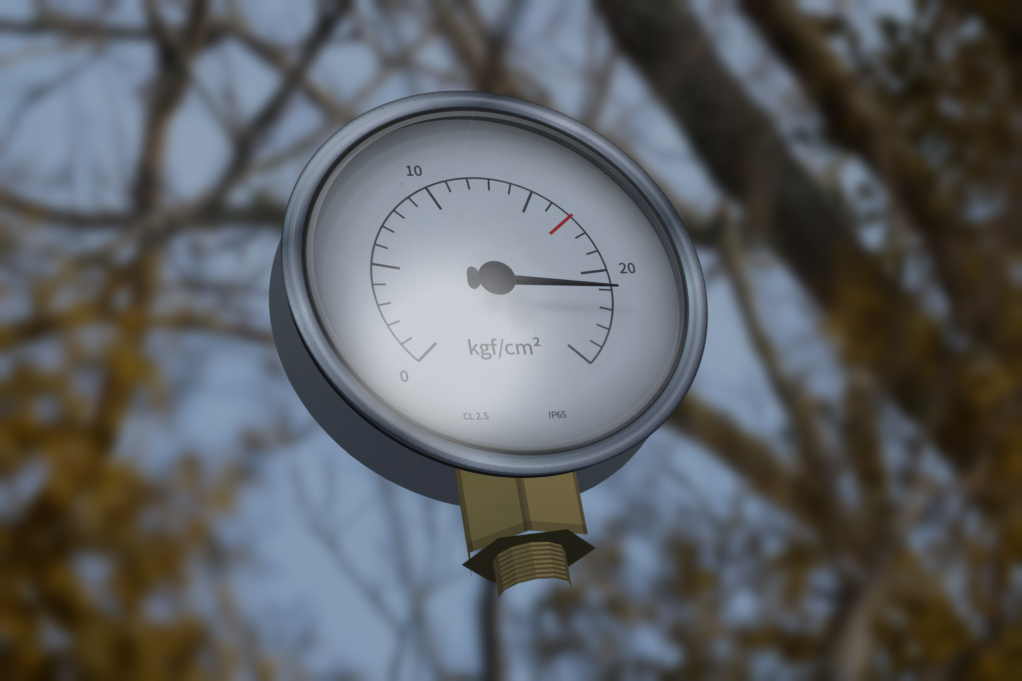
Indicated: 21 (kg/cm²)
